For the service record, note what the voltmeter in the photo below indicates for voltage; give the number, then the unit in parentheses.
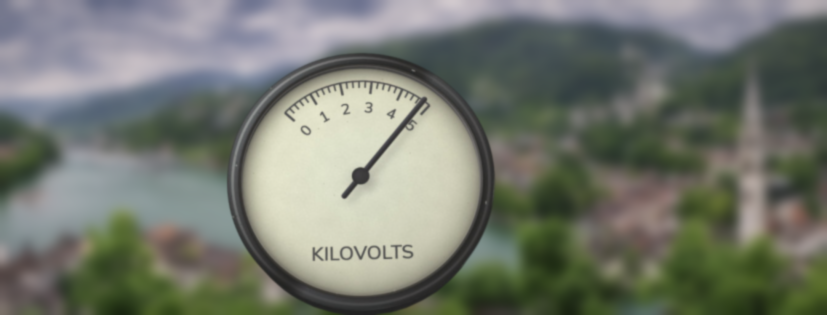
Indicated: 4.8 (kV)
